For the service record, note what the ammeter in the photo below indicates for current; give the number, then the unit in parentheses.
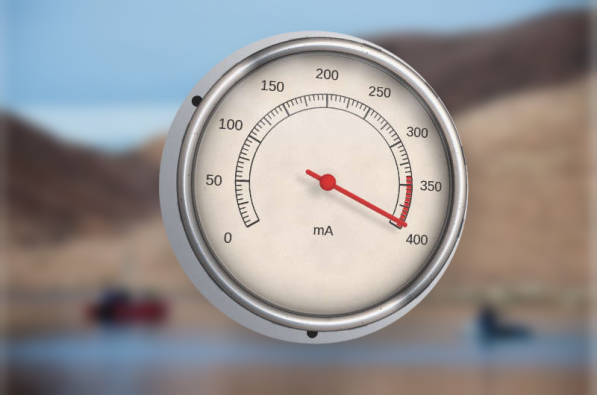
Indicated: 395 (mA)
